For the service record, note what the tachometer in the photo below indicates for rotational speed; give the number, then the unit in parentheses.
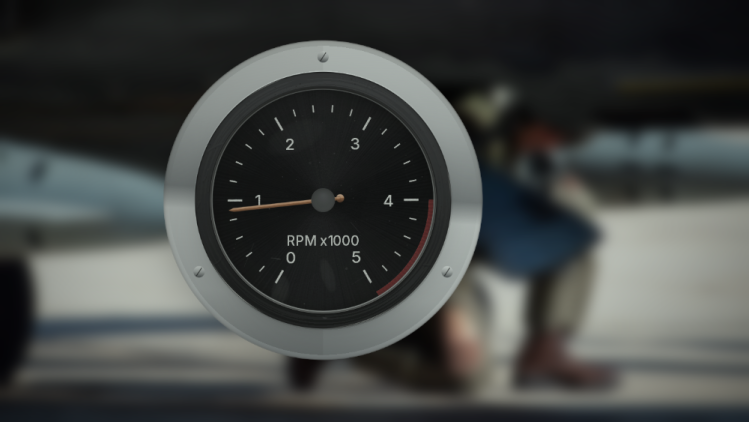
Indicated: 900 (rpm)
